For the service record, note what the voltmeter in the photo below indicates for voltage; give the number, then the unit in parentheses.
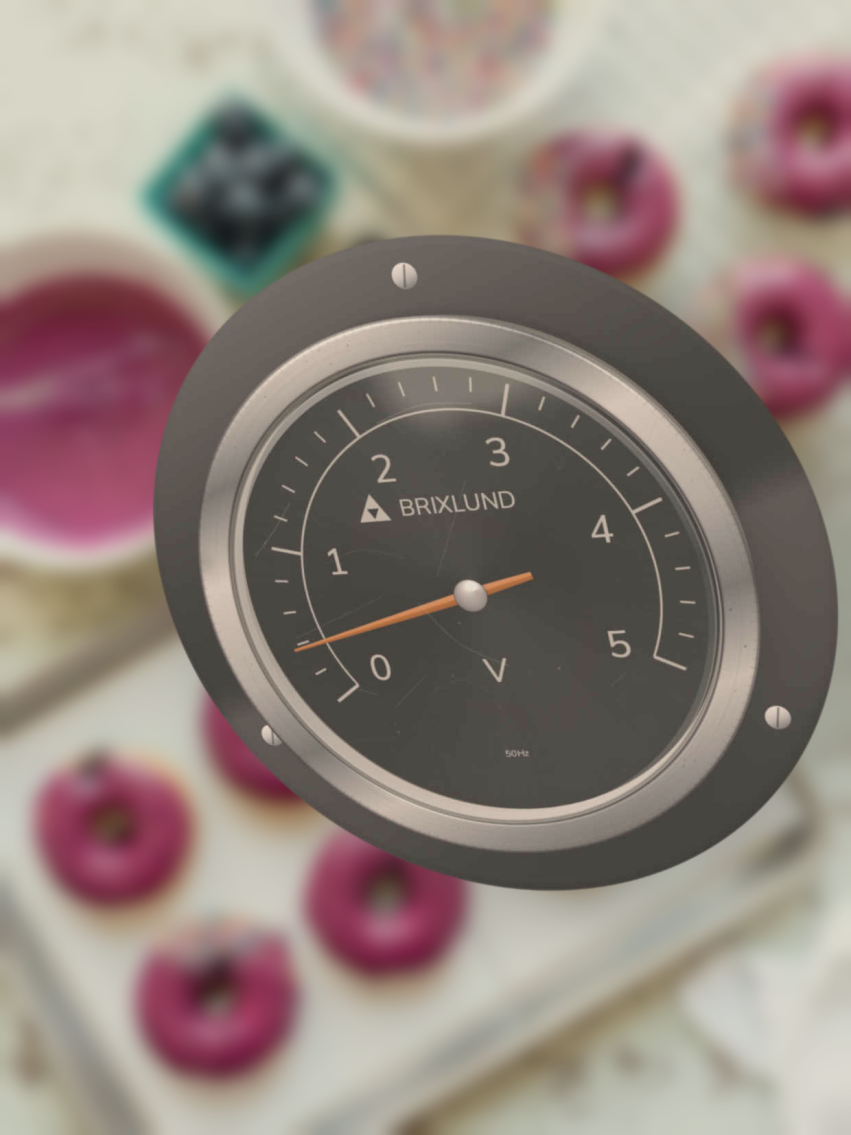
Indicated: 0.4 (V)
